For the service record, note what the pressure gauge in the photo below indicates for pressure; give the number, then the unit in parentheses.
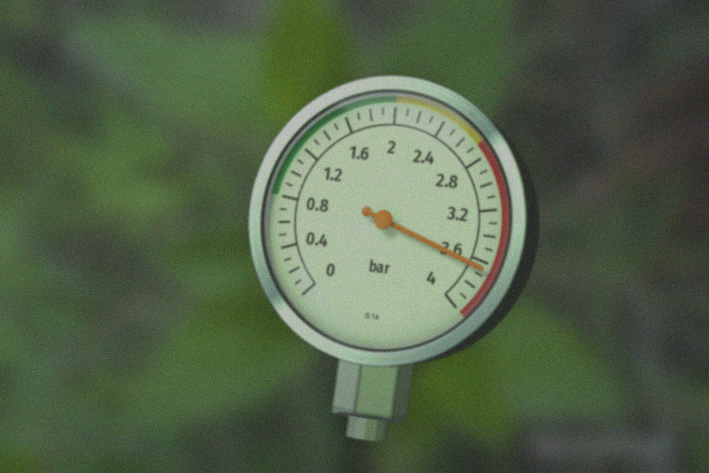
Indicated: 3.65 (bar)
